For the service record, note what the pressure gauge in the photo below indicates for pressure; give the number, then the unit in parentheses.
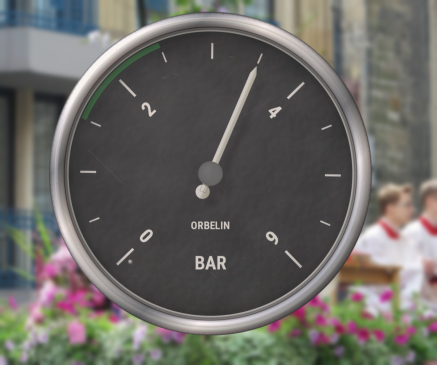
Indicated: 3.5 (bar)
